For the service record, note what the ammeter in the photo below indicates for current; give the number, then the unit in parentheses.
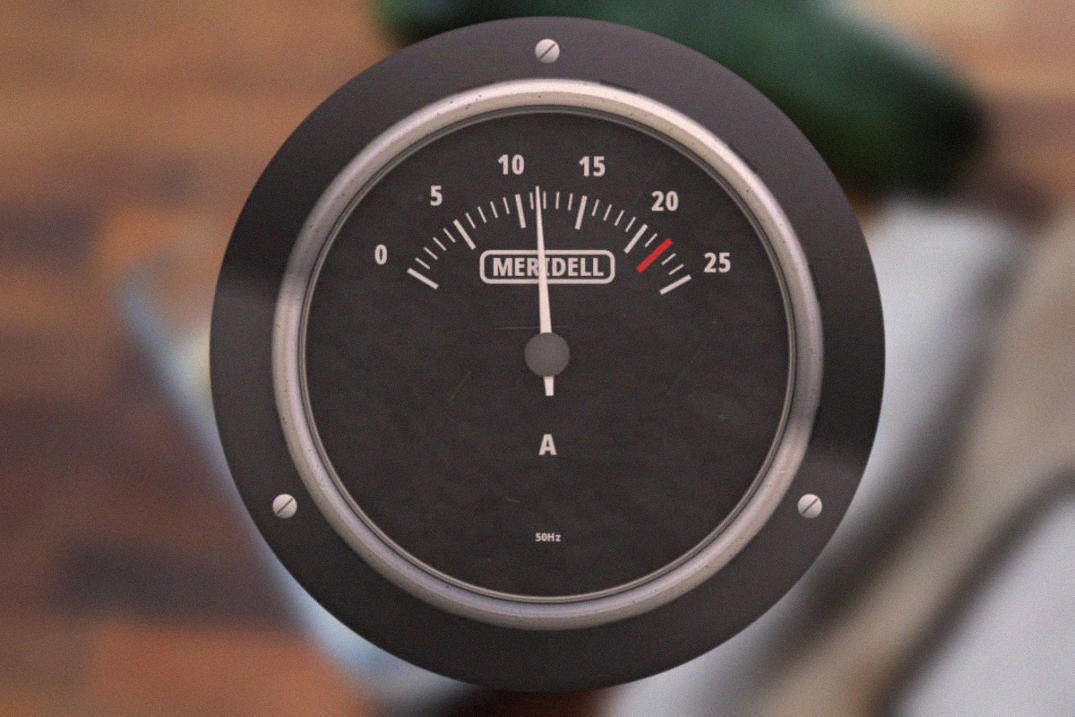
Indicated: 11.5 (A)
